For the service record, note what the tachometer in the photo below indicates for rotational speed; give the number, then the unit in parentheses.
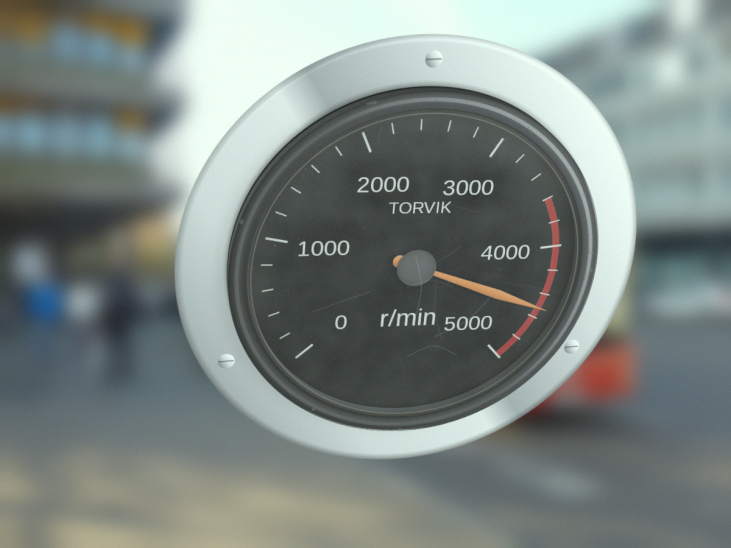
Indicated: 4500 (rpm)
